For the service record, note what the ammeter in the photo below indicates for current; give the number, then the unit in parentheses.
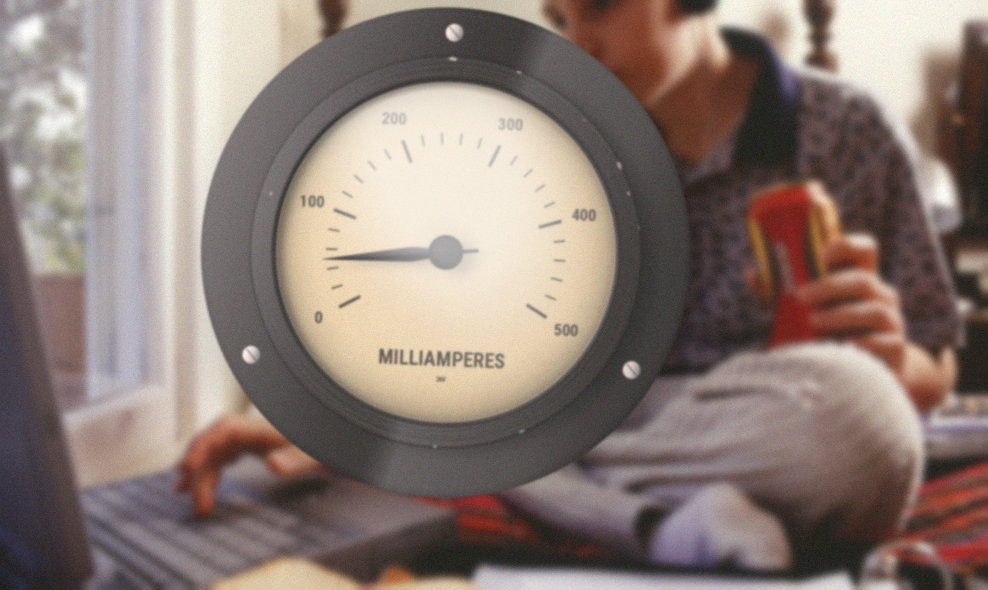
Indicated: 50 (mA)
